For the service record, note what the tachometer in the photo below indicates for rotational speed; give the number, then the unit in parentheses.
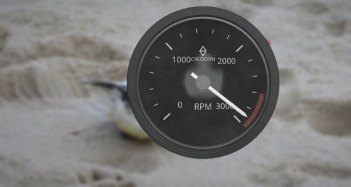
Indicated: 2900 (rpm)
